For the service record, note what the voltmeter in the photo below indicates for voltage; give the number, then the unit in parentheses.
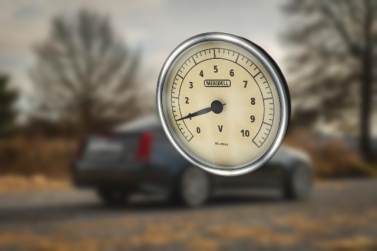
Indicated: 1 (V)
